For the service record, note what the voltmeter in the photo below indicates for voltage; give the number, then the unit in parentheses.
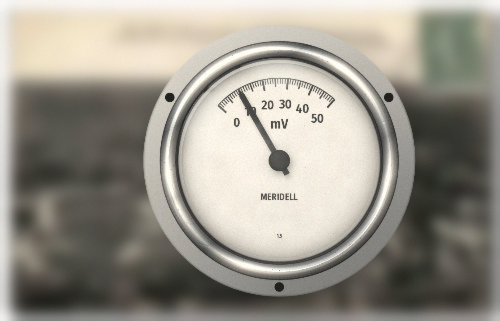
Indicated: 10 (mV)
